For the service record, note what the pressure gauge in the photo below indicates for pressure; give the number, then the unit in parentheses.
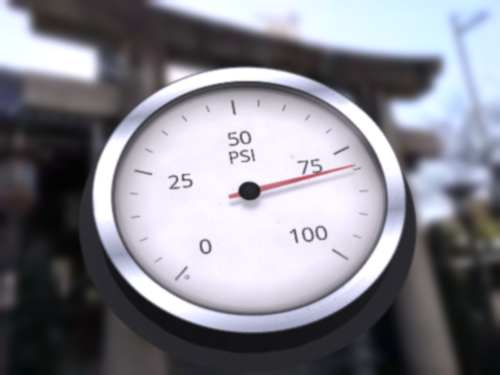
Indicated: 80 (psi)
